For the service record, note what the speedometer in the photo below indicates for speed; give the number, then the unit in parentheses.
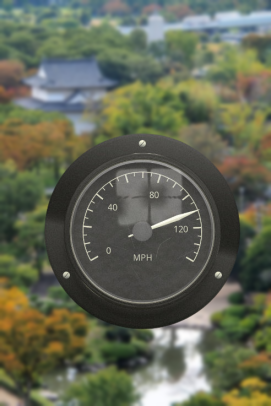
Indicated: 110 (mph)
